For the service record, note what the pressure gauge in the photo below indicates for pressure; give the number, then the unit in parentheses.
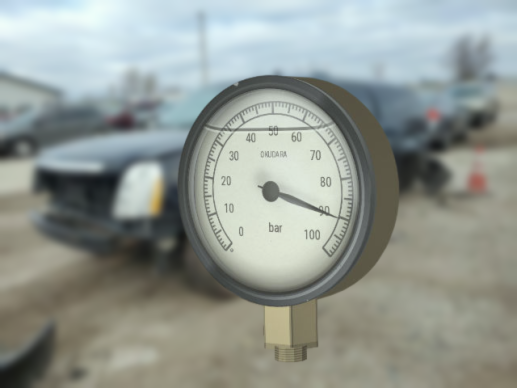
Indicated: 90 (bar)
